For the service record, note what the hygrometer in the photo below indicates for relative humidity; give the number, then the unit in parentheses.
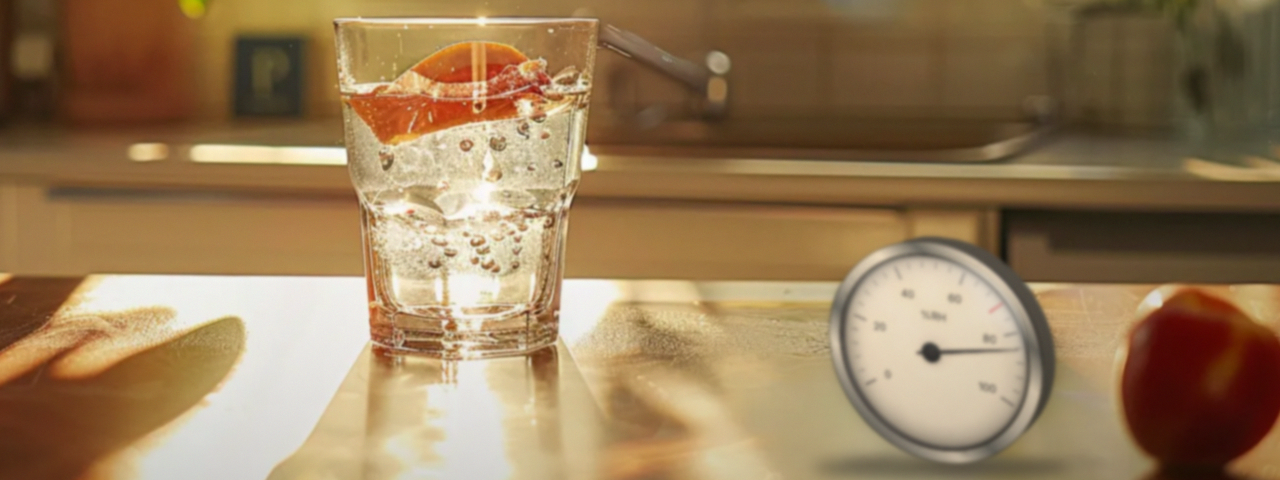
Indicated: 84 (%)
